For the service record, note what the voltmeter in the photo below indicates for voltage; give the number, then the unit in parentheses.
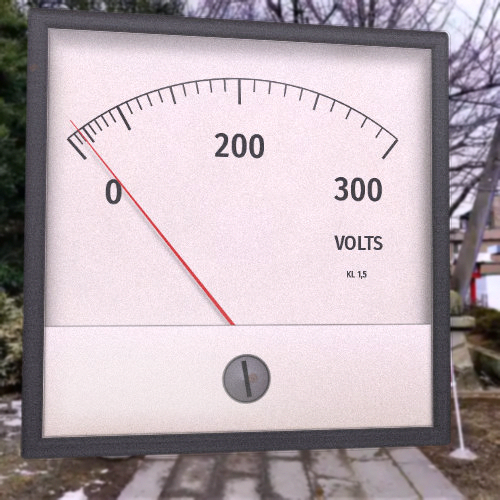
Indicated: 40 (V)
